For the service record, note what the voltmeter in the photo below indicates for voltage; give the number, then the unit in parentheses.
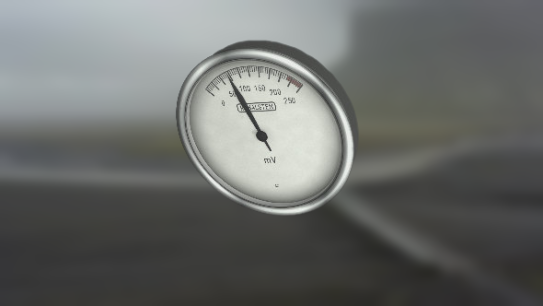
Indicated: 75 (mV)
